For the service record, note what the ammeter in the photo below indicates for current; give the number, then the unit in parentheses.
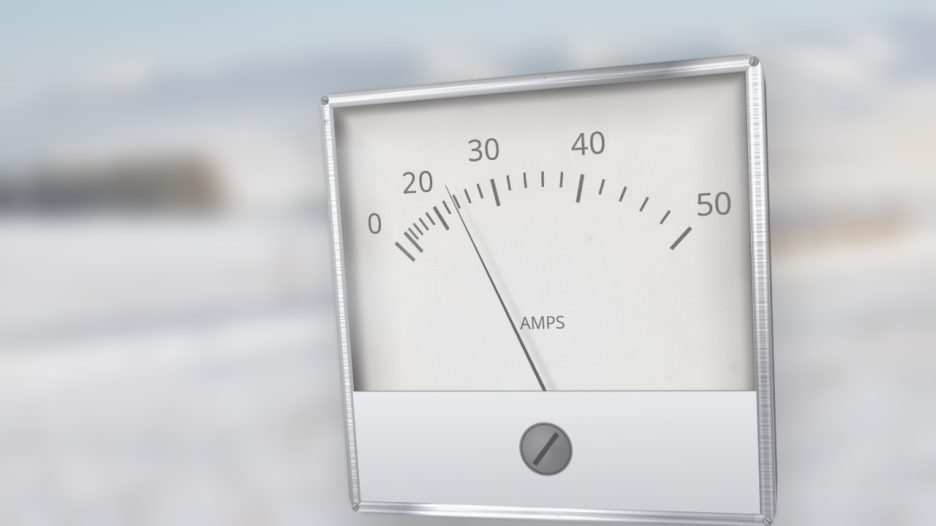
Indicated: 24 (A)
